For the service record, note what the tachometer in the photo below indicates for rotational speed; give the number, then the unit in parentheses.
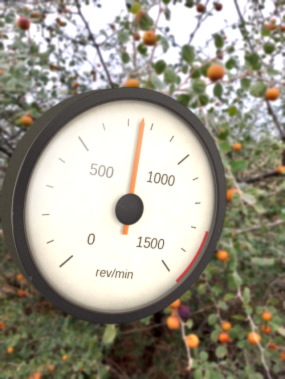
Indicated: 750 (rpm)
